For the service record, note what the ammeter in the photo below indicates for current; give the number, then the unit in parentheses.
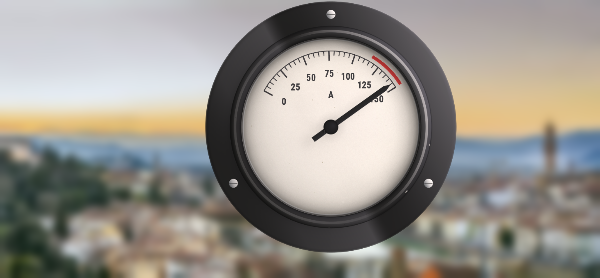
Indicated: 145 (A)
